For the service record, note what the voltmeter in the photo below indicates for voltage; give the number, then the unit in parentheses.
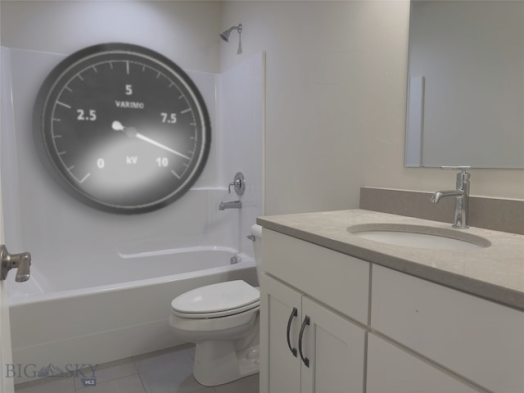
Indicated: 9.25 (kV)
